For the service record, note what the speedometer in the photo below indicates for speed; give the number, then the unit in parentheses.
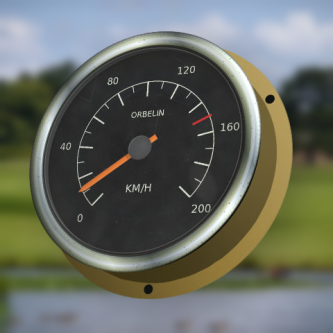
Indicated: 10 (km/h)
